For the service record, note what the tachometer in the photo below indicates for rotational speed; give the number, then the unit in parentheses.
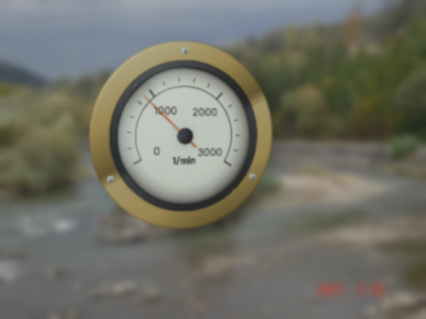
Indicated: 900 (rpm)
